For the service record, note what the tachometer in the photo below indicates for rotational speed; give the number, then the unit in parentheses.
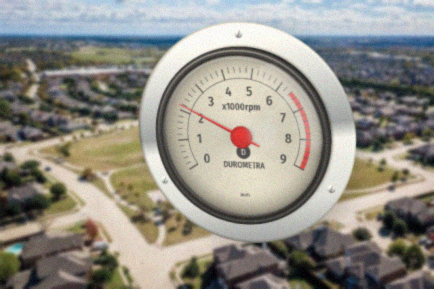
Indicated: 2200 (rpm)
